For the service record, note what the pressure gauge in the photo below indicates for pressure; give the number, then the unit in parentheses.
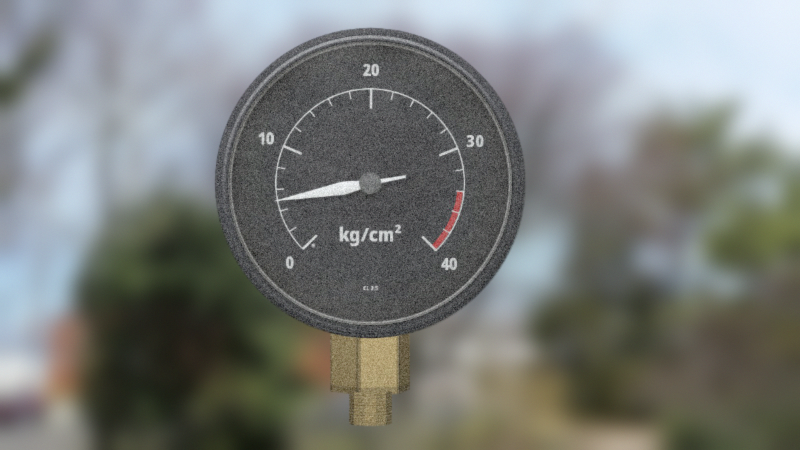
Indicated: 5 (kg/cm²)
